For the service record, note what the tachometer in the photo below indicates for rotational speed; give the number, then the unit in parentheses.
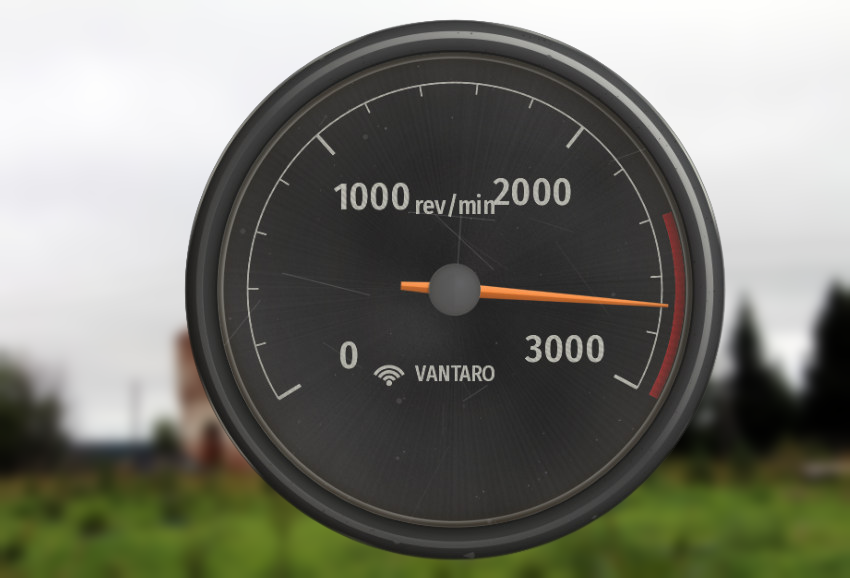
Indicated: 2700 (rpm)
